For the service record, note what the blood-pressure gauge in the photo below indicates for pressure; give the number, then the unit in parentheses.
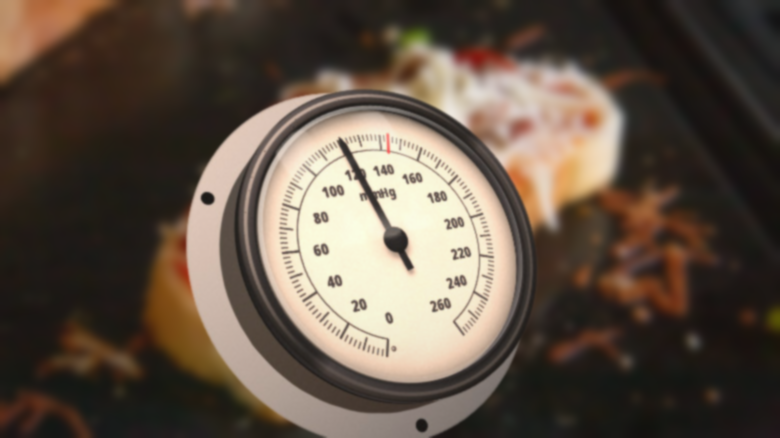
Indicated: 120 (mmHg)
